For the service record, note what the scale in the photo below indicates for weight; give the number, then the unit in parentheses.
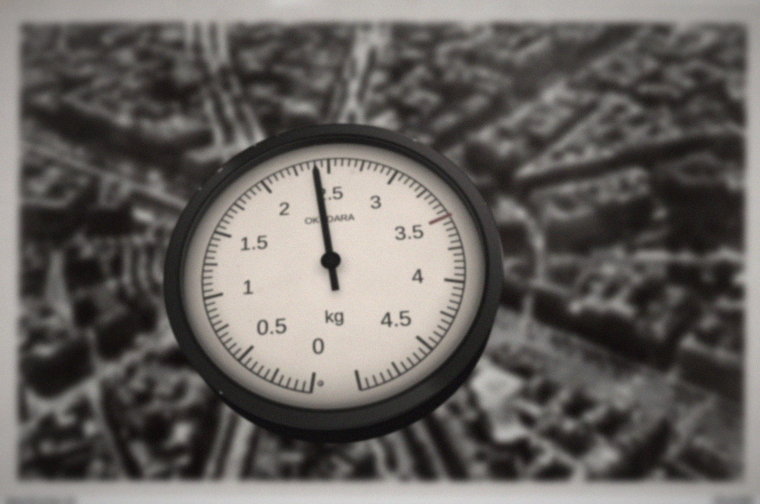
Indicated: 2.4 (kg)
